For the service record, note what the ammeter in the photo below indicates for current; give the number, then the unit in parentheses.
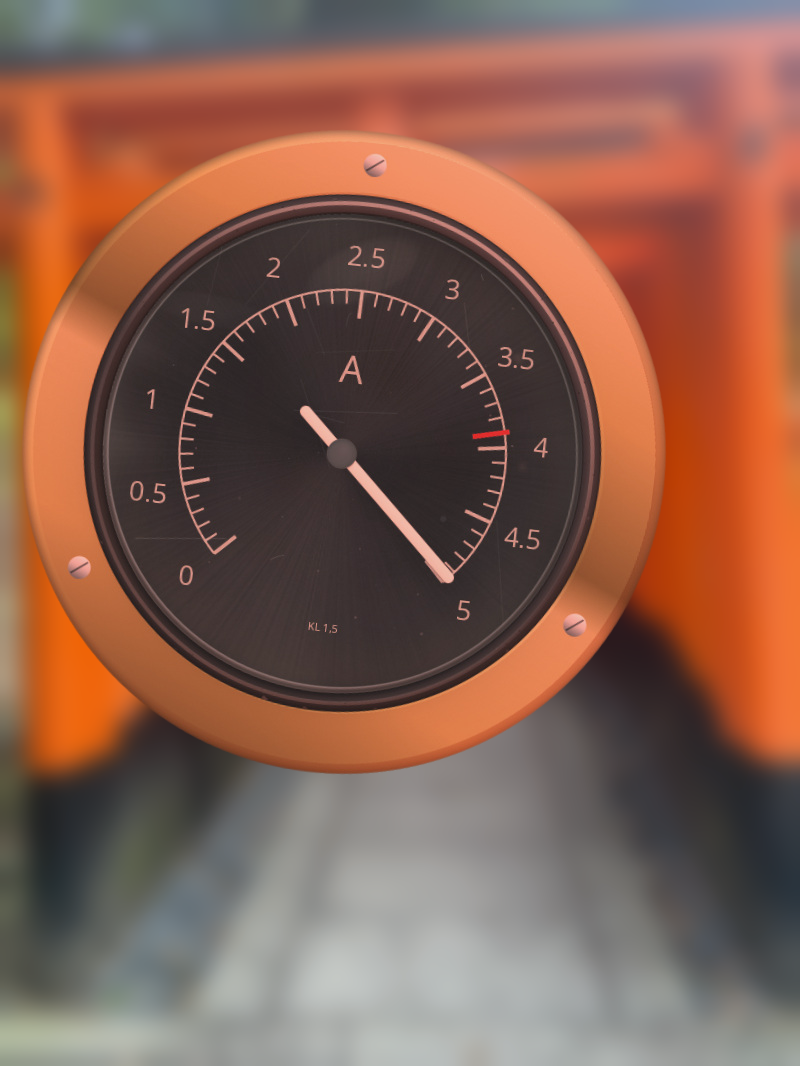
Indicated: 4.95 (A)
